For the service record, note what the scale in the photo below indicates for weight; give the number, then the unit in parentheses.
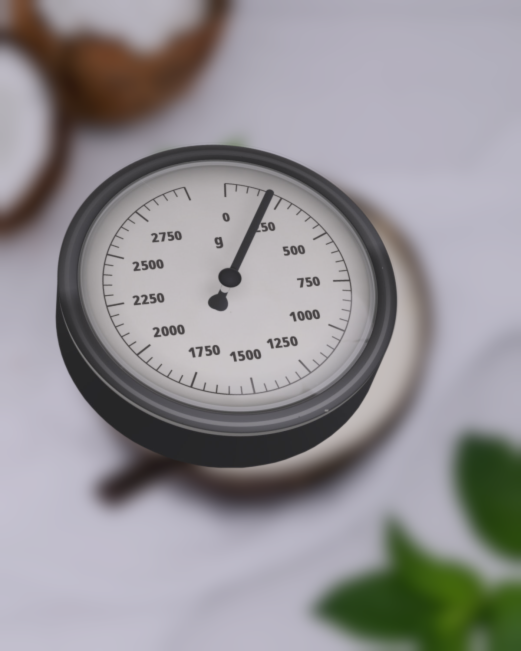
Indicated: 200 (g)
